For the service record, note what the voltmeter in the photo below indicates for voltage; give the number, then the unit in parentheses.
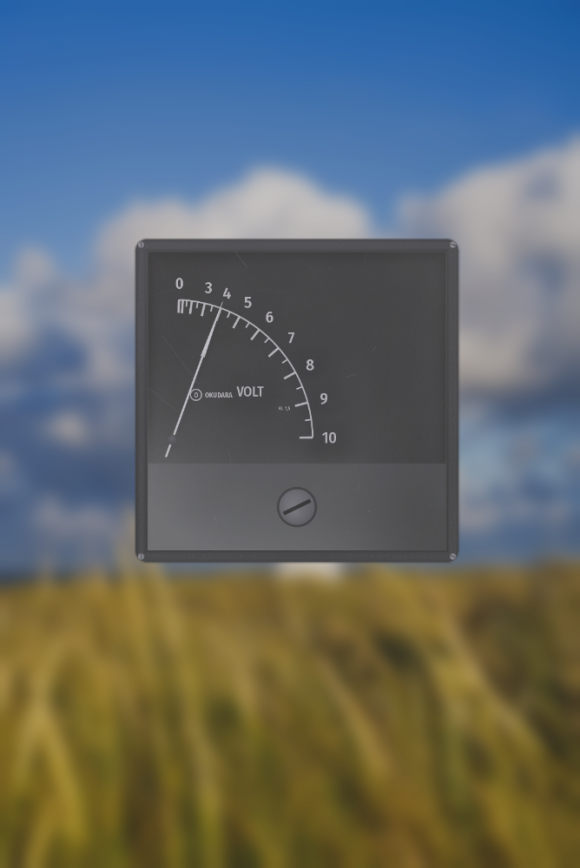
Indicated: 4 (V)
